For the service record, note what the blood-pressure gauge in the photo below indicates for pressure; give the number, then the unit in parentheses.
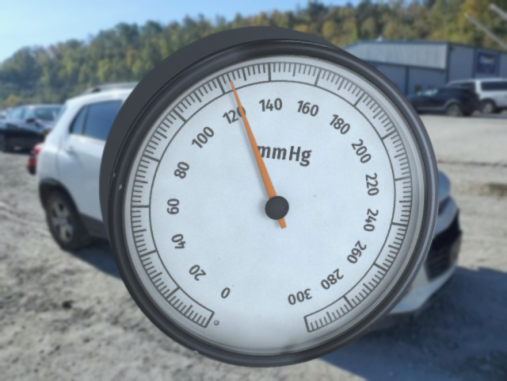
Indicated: 124 (mmHg)
